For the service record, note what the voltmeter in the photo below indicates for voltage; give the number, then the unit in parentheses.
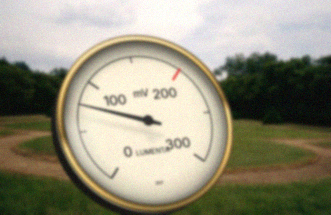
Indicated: 75 (mV)
